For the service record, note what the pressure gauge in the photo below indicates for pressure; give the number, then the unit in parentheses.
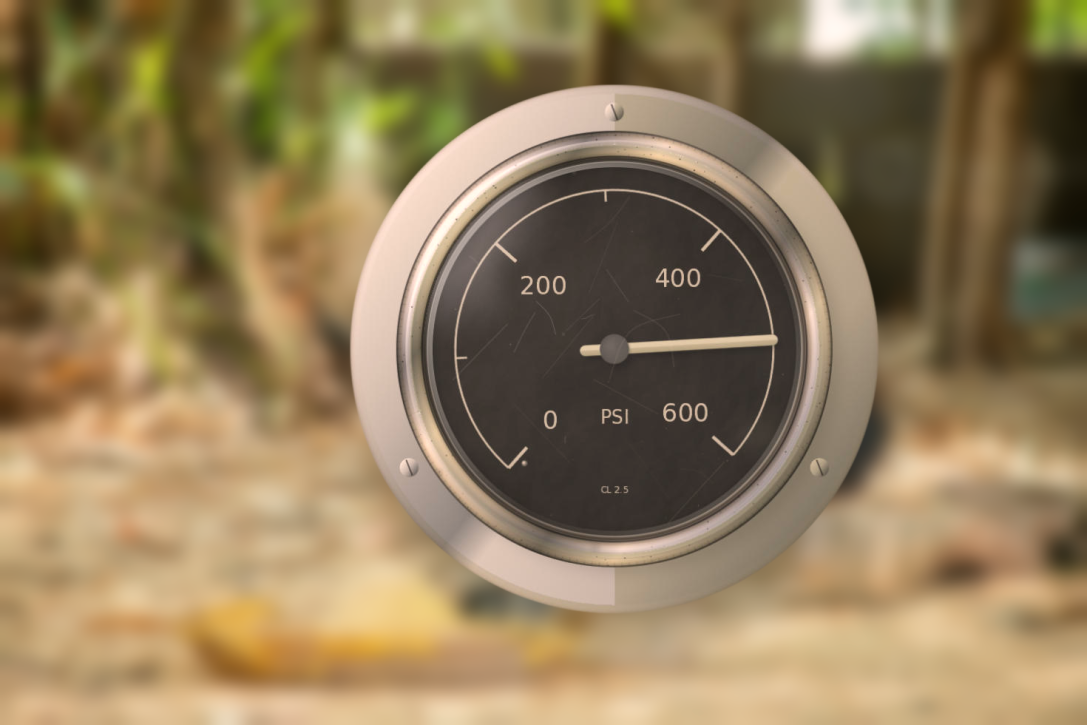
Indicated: 500 (psi)
